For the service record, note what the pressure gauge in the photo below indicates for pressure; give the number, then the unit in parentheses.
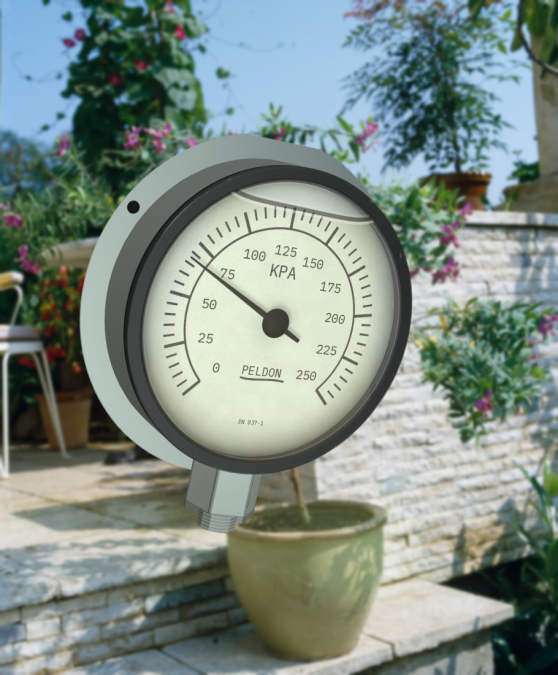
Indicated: 67.5 (kPa)
